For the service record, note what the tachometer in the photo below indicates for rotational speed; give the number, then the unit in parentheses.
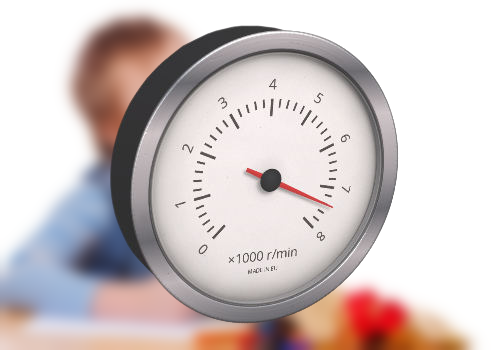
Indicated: 7400 (rpm)
